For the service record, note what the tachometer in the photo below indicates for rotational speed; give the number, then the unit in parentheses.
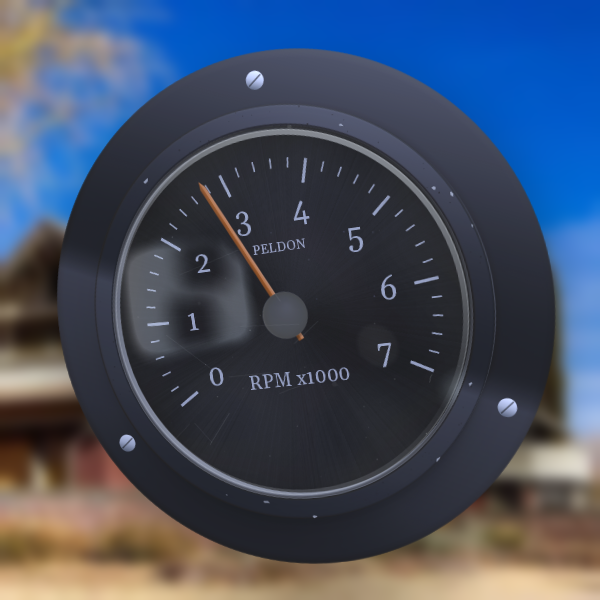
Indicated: 2800 (rpm)
